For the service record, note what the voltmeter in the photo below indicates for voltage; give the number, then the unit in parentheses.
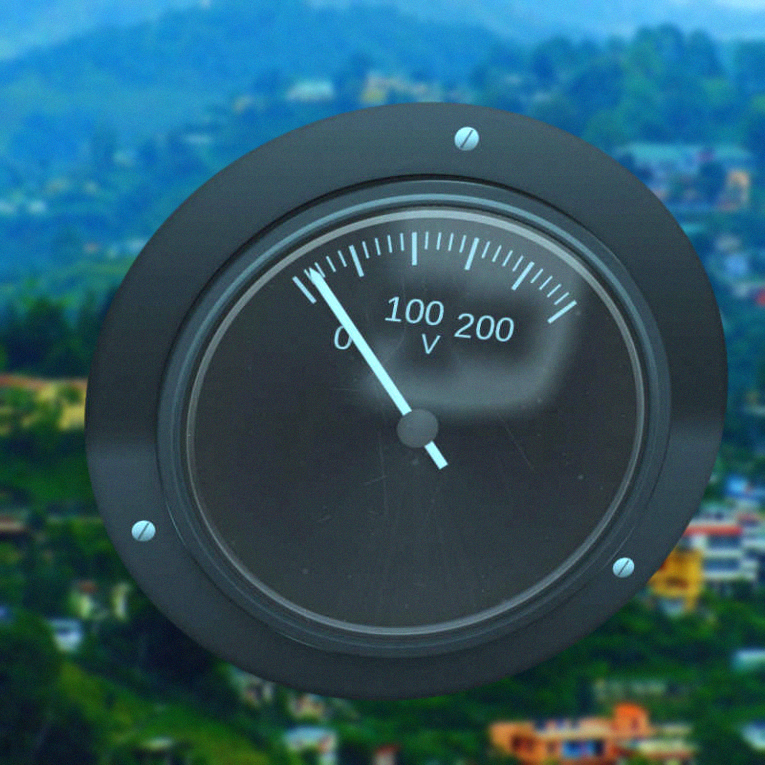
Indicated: 15 (V)
